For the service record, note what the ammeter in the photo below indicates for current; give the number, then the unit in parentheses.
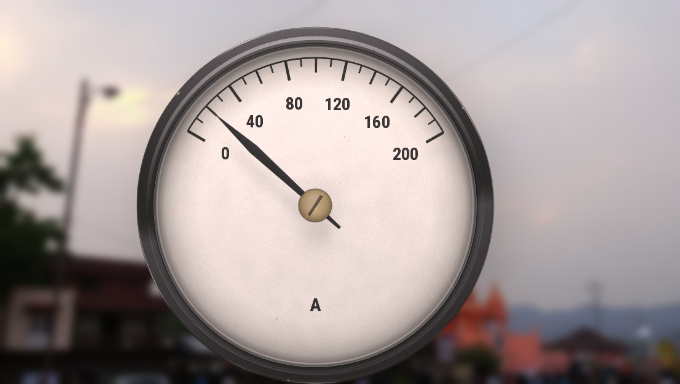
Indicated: 20 (A)
